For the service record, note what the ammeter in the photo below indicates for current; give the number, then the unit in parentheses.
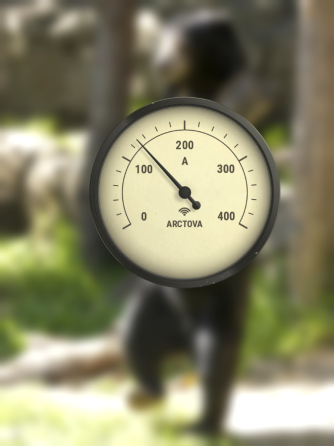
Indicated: 130 (A)
